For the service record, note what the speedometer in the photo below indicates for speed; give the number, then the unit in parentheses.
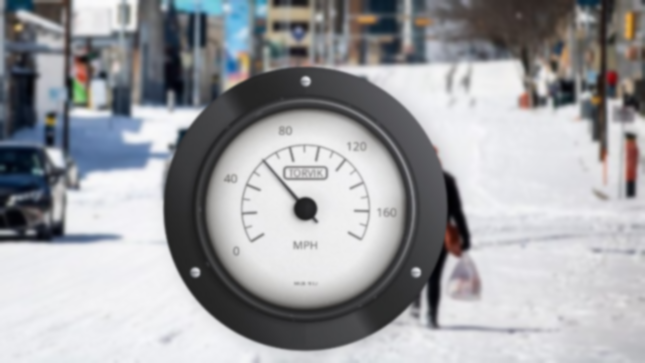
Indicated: 60 (mph)
